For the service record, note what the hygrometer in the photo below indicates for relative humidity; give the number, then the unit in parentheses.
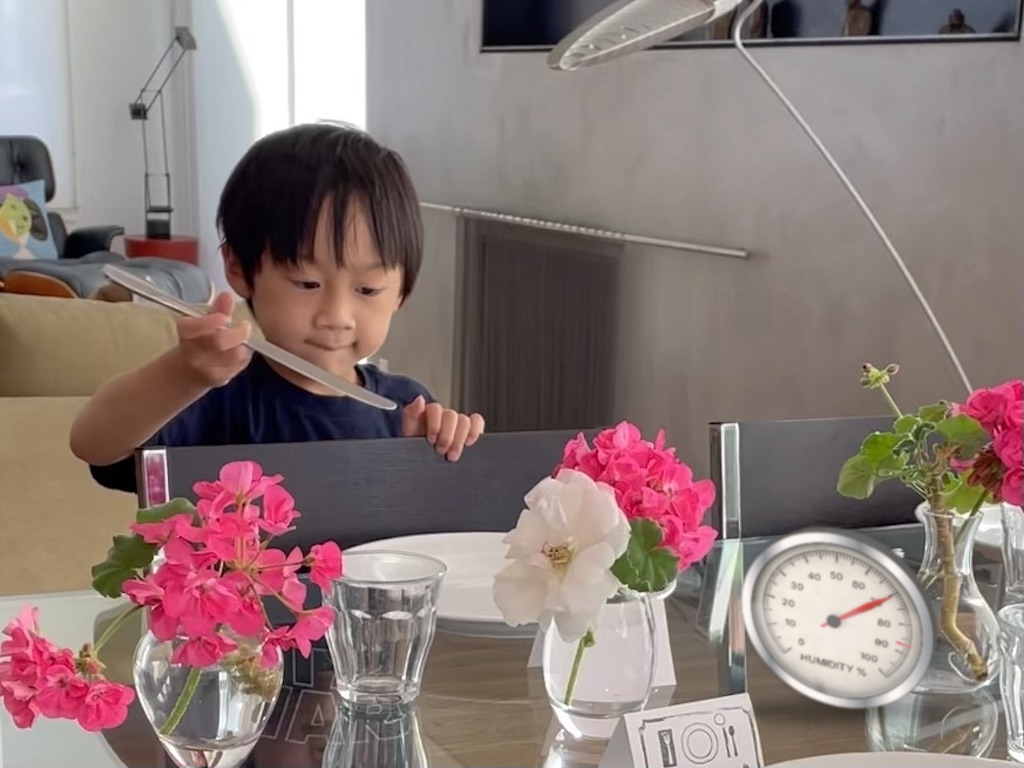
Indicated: 70 (%)
